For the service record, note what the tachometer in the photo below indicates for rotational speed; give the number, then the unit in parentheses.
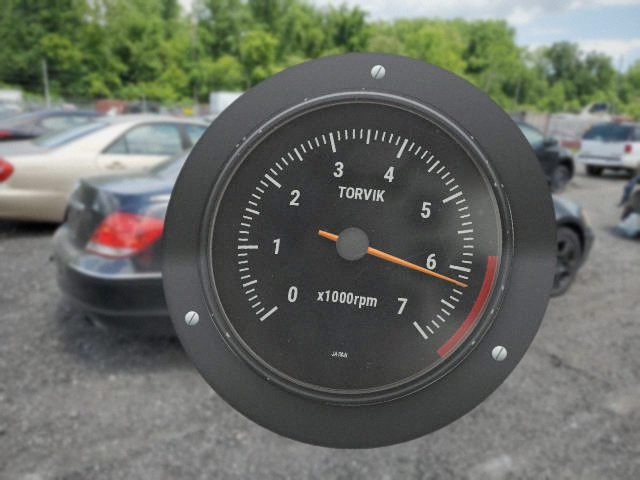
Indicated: 6200 (rpm)
